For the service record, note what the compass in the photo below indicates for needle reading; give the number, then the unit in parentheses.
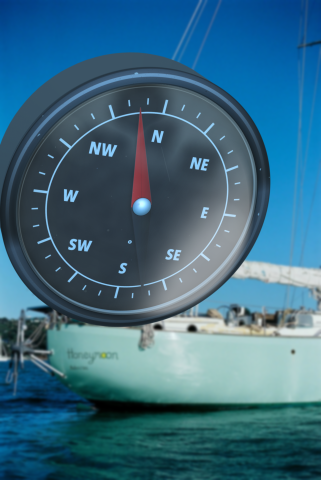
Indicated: 345 (°)
